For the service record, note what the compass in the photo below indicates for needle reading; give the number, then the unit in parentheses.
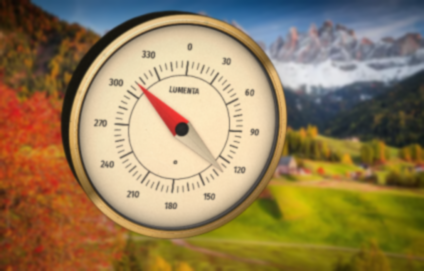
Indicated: 310 (°)
